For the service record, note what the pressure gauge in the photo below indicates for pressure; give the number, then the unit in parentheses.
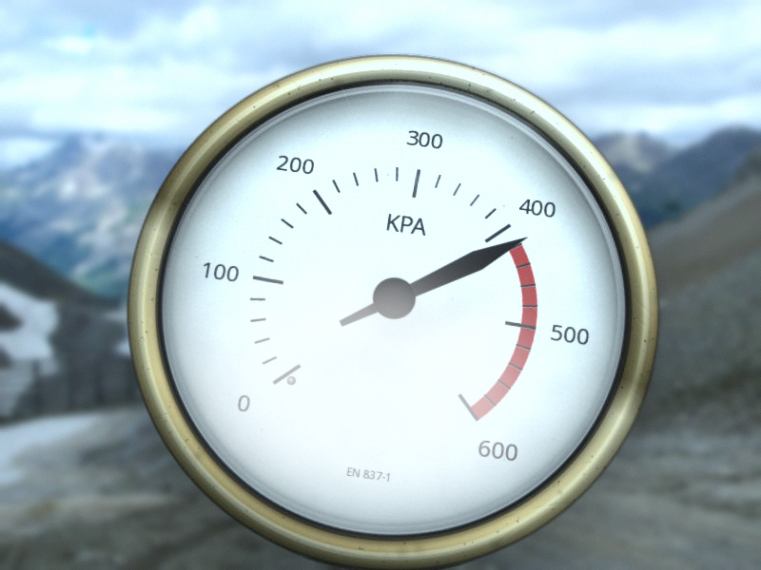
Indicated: 420 (kPa)
